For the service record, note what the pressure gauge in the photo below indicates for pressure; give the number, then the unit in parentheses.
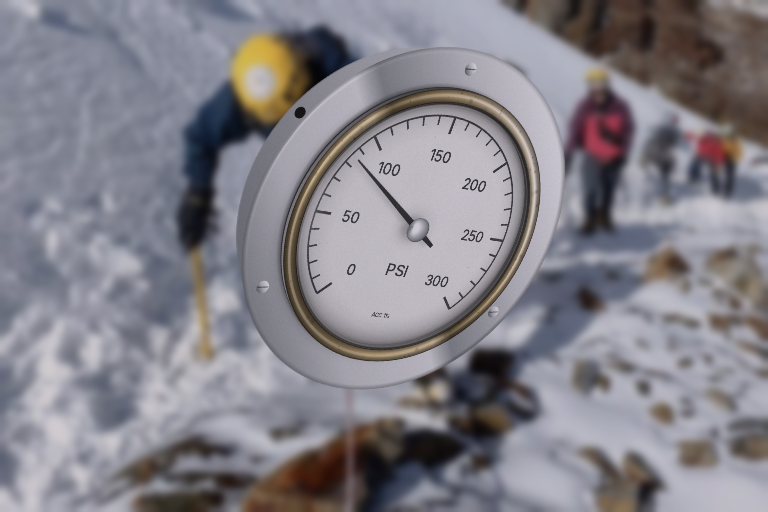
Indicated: 85 (psi)
